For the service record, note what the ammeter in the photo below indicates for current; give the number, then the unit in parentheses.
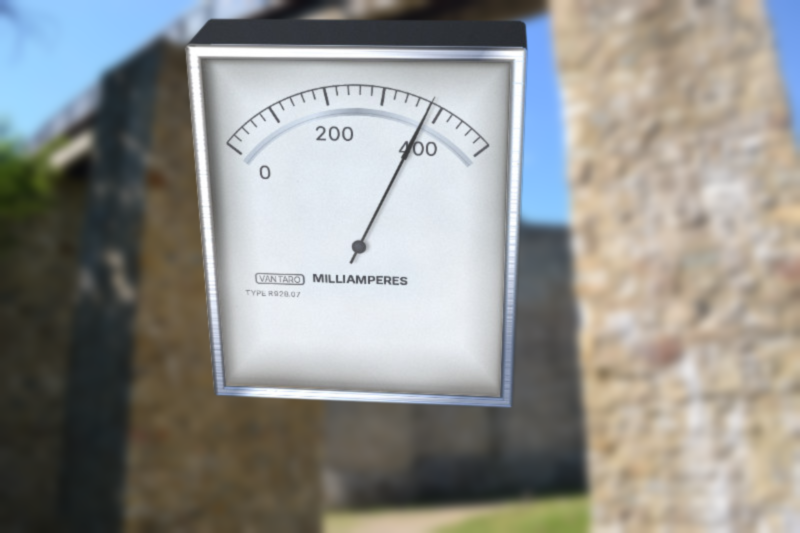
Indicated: 380 (mA)
